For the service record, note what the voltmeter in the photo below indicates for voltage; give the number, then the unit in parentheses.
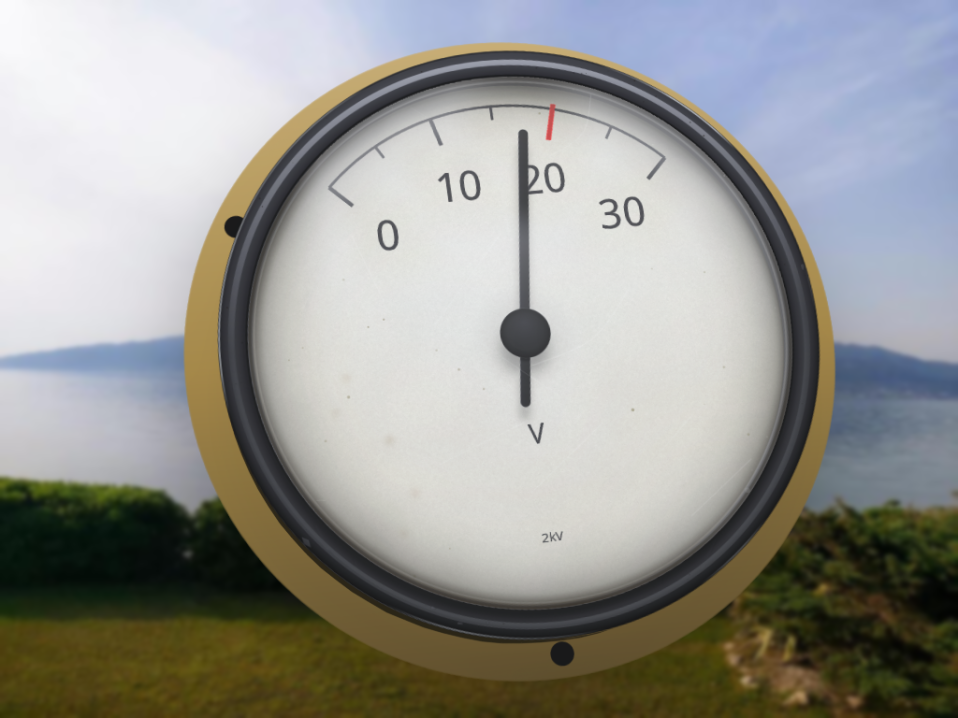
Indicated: 17.5 (V)
